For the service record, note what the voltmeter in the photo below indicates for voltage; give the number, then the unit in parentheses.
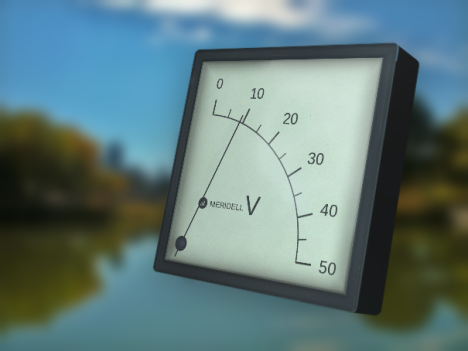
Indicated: 10 (V)
